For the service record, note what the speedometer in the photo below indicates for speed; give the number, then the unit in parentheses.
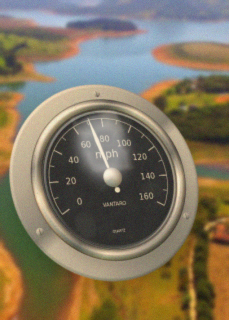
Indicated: 70 (mph)
